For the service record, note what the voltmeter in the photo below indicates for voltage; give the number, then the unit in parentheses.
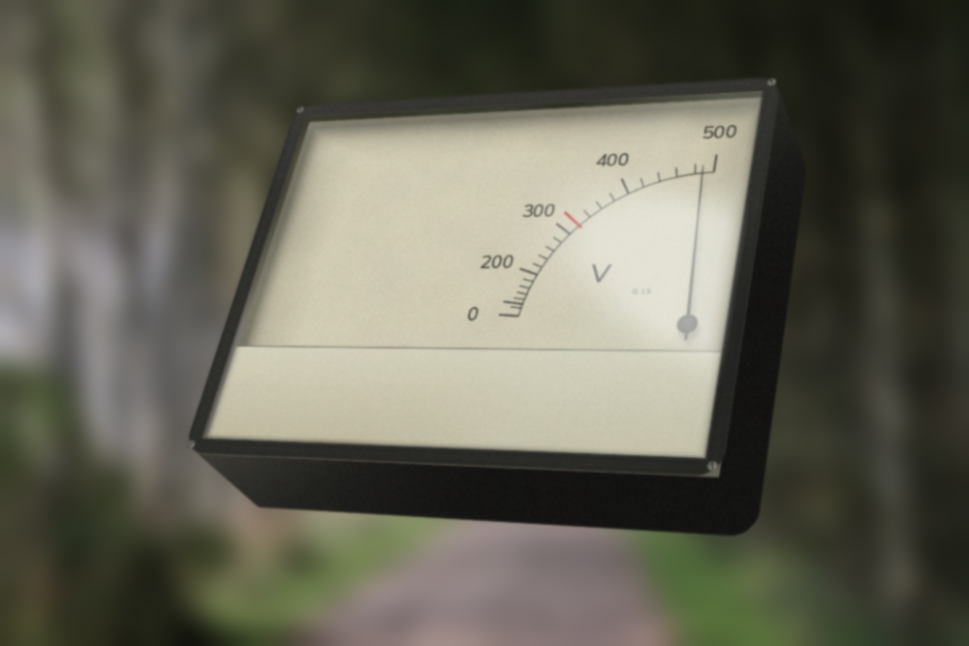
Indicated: 490 (V)
